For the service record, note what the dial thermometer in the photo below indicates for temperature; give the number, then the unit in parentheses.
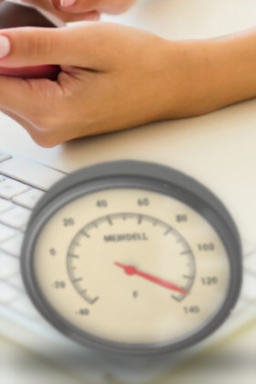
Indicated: 130 (°F)
